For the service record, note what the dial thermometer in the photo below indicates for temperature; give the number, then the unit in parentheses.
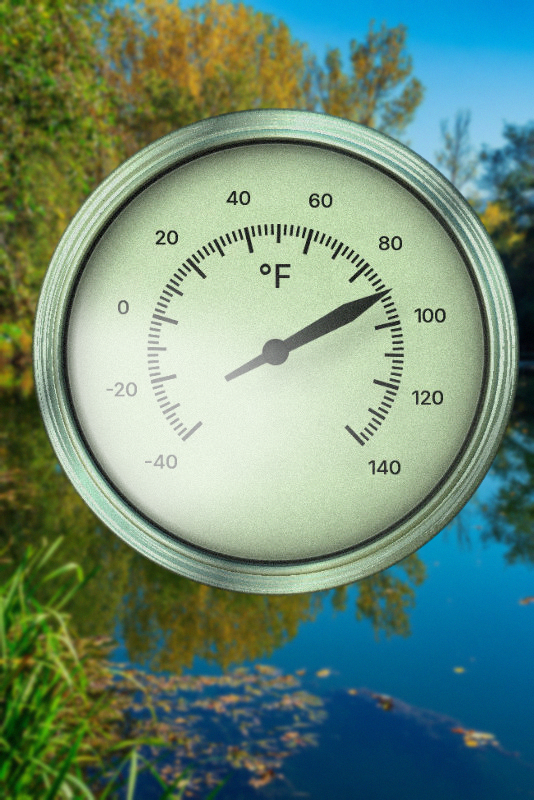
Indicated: 90 (°F)
